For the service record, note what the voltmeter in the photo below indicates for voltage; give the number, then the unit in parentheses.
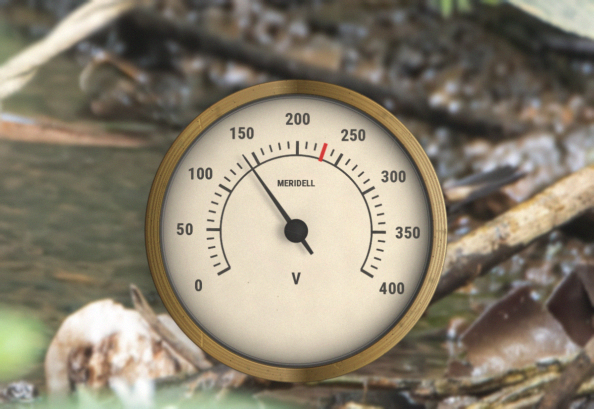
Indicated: 140 (V)
